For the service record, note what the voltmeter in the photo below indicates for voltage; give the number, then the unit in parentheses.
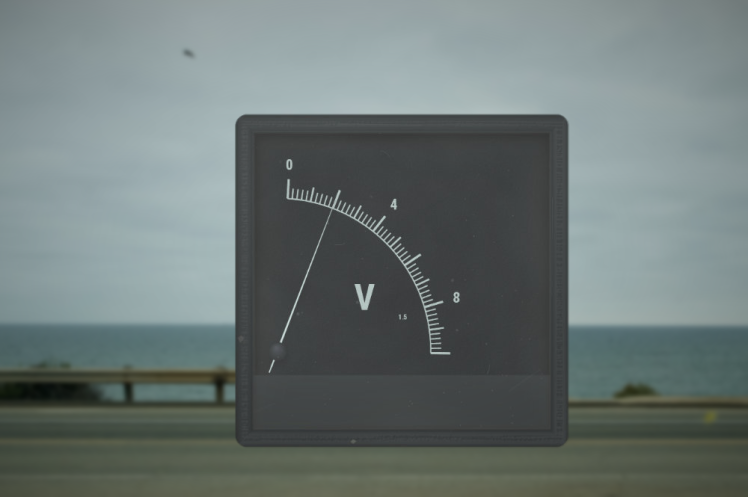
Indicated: 2 (V)
